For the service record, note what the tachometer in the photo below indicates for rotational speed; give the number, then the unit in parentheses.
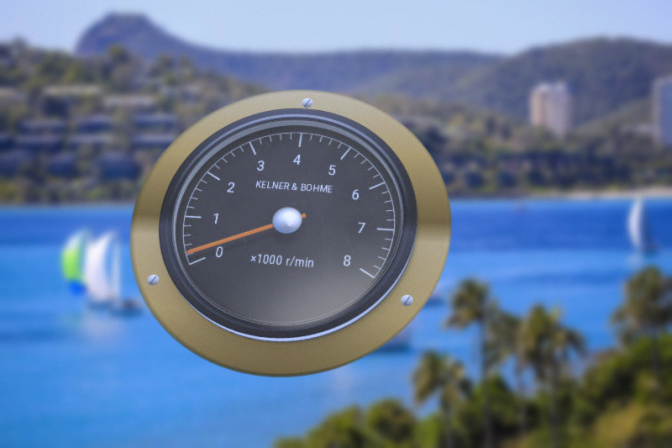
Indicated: 200 (rpm)
